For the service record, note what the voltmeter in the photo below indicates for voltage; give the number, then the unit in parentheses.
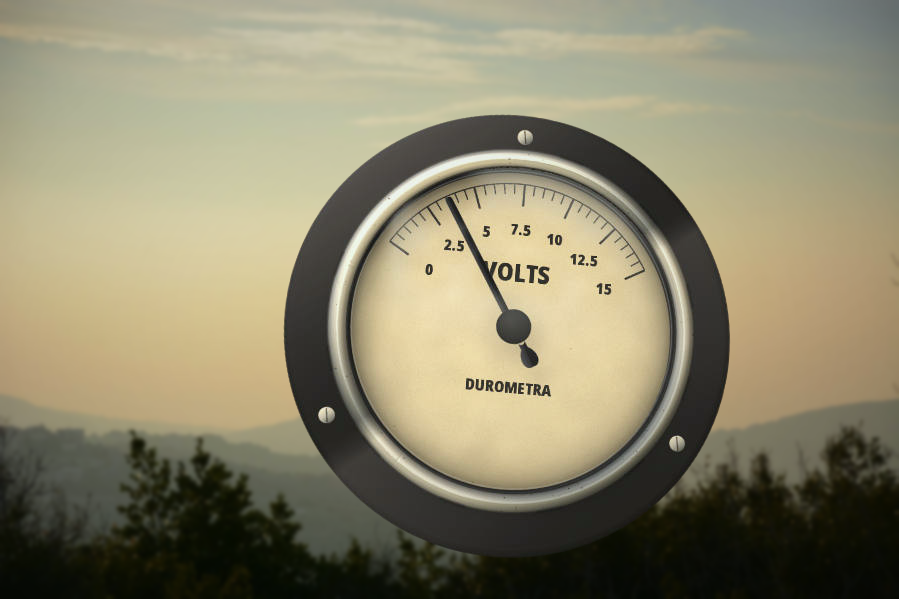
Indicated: 3.5 (V)
